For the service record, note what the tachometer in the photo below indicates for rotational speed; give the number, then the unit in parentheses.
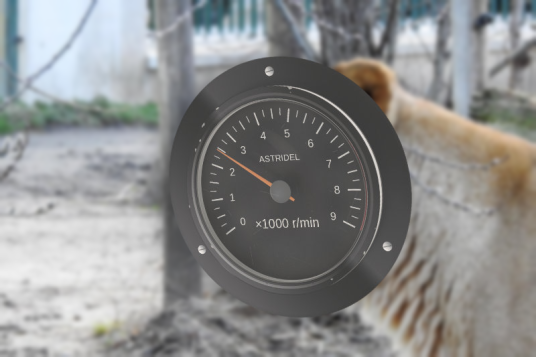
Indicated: 2500 (rpm)
